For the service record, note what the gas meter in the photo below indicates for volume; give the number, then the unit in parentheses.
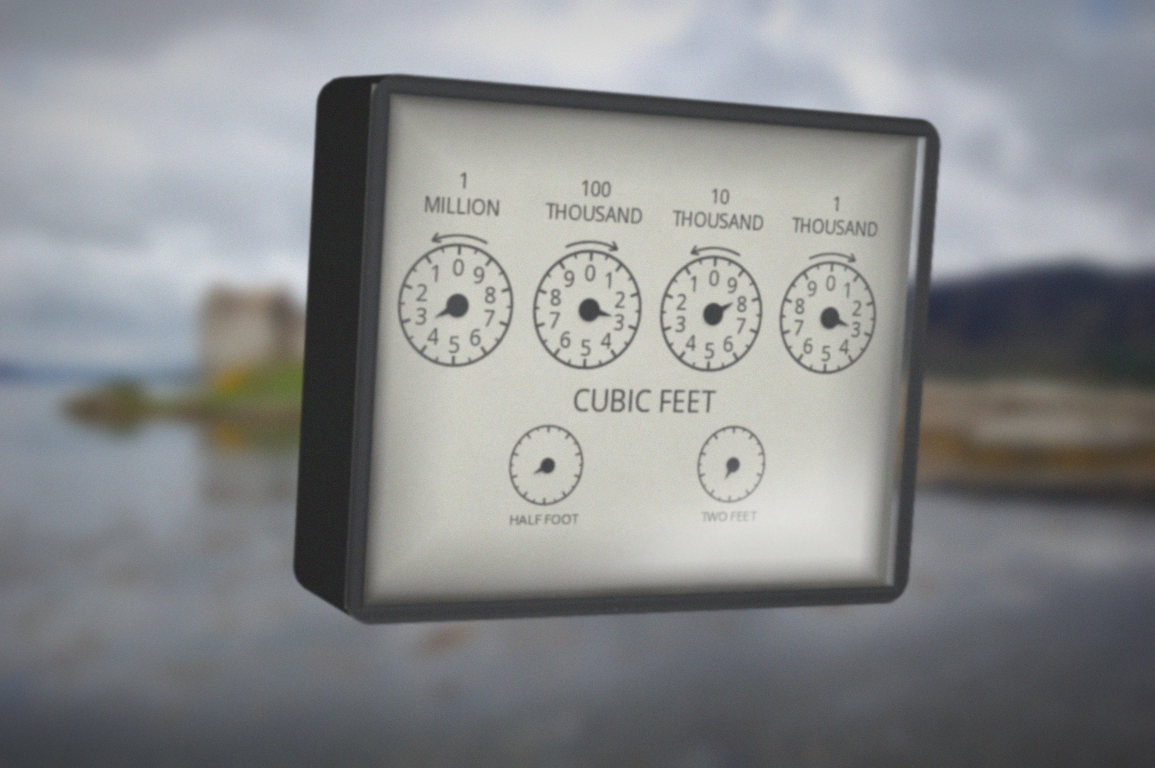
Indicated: 328300 (ft³)
